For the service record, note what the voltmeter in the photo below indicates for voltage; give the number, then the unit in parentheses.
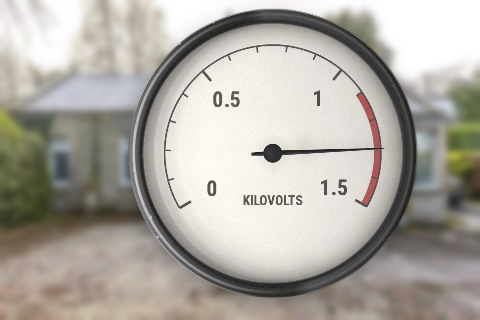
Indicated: 1.3 (kV)
